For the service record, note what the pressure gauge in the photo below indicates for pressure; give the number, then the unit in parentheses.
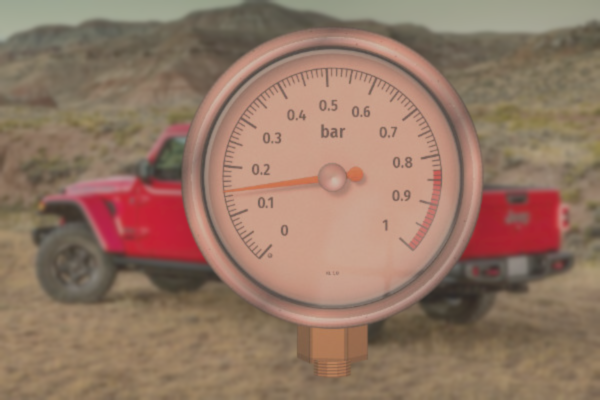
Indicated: 0.15 (bar)
